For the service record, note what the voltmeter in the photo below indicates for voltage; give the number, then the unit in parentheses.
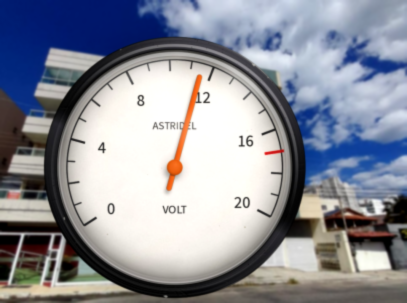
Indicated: 11.5 (V)
